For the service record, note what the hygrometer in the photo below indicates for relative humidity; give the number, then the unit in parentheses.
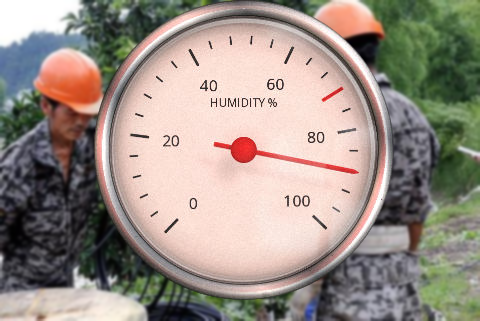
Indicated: 88 (%)
